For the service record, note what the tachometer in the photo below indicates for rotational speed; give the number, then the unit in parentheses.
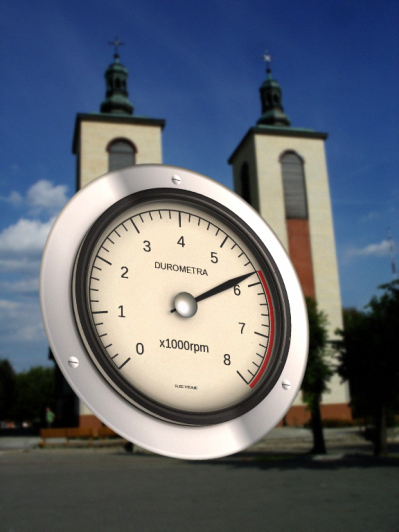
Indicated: 5800 (rpm)
